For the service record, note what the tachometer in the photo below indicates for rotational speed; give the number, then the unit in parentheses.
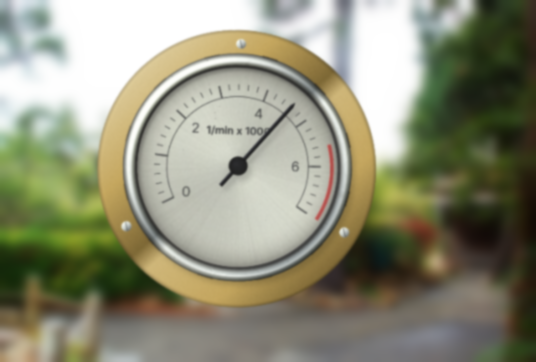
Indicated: 4600 (rpm)
